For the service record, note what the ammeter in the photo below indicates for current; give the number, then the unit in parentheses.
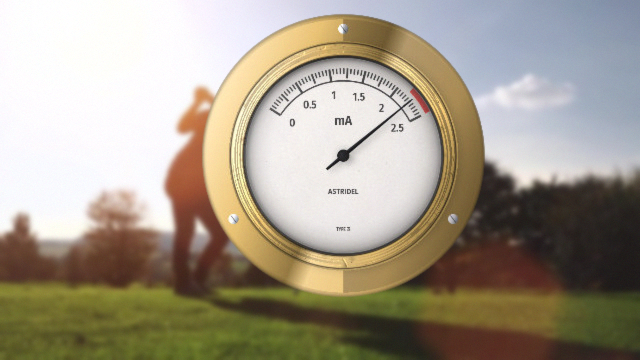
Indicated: 2.25 (mA)
